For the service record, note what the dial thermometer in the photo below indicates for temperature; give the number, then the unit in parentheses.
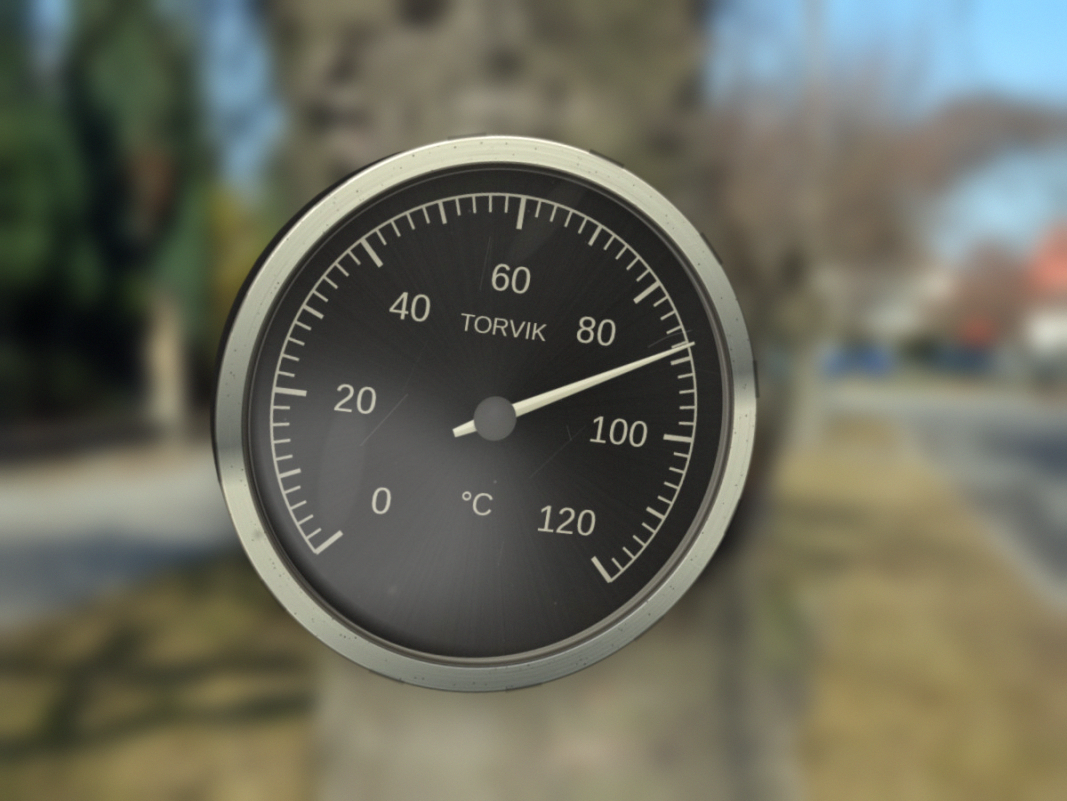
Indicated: 88 (°C)
